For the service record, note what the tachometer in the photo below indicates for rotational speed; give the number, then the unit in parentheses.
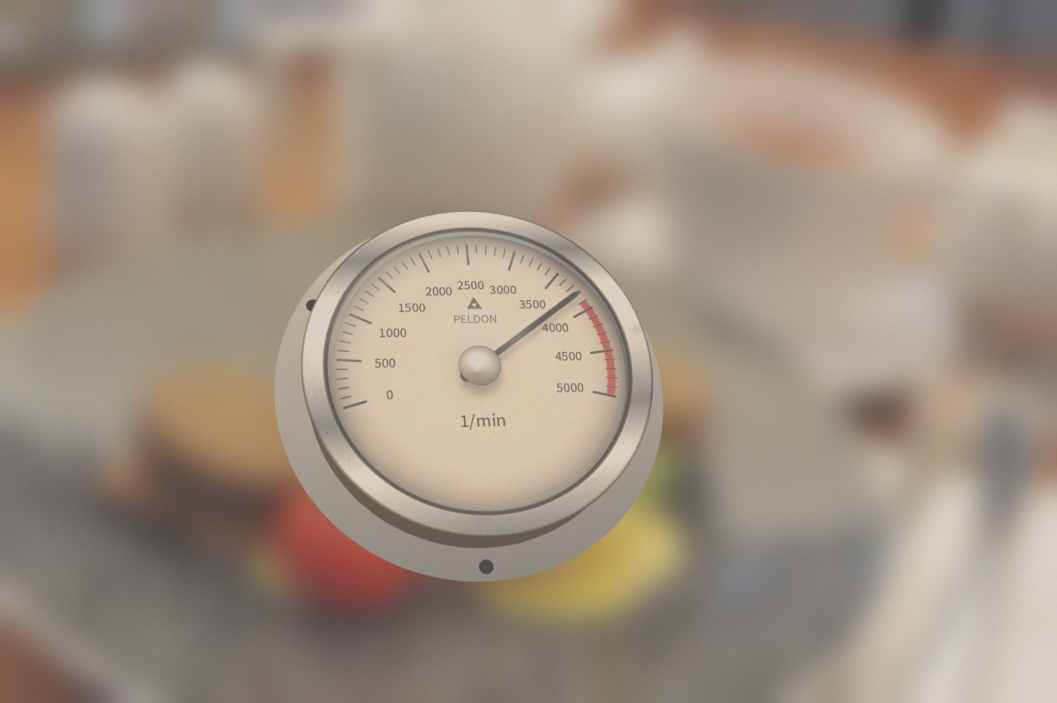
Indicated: 3800 (rpm)
